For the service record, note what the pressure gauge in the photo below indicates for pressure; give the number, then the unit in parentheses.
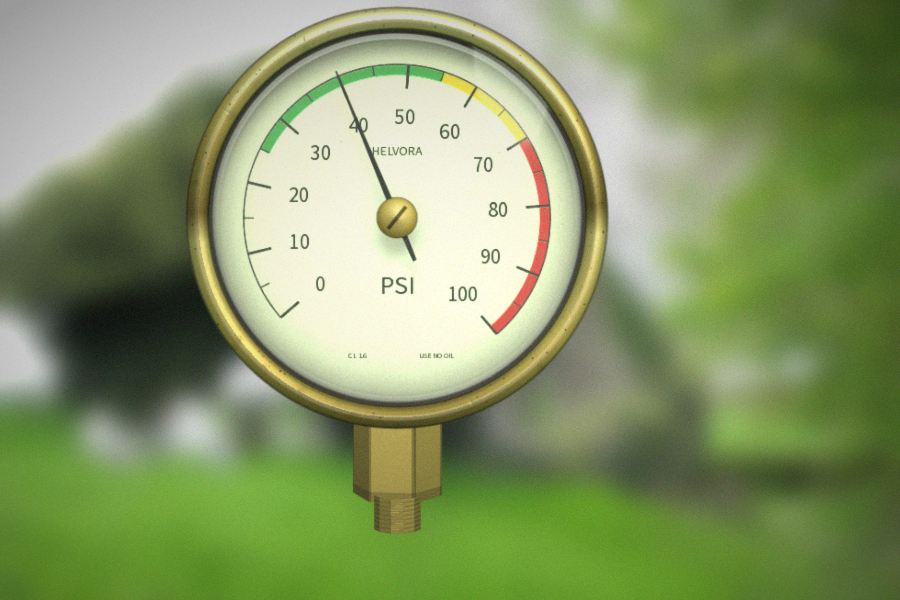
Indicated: 40 (psi)
